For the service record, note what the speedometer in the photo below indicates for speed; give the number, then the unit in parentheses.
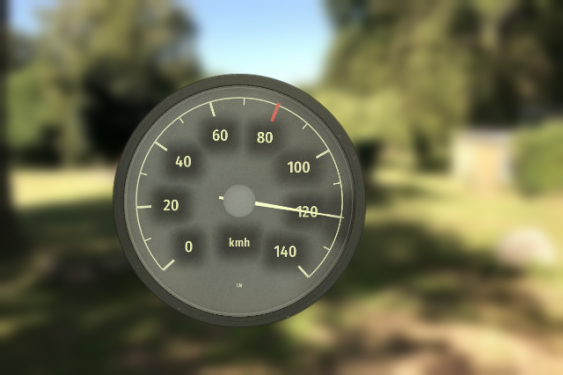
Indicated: 120 (km/h)
